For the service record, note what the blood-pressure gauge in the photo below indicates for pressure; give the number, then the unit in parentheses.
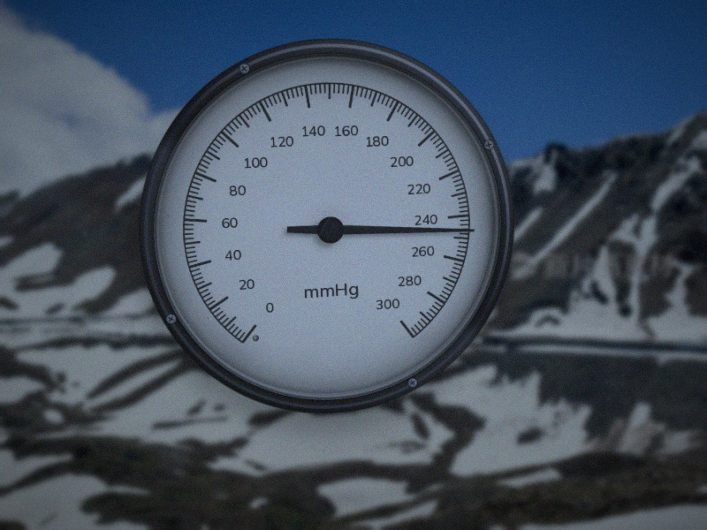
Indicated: 246 (mmHg)
